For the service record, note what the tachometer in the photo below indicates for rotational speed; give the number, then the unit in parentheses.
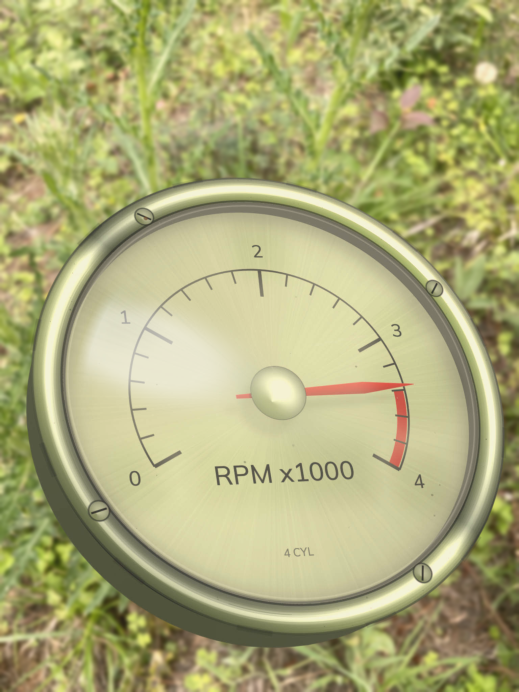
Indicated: 3400 (rpm)
